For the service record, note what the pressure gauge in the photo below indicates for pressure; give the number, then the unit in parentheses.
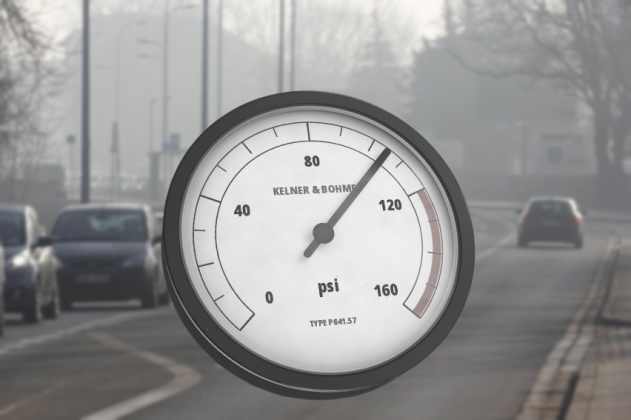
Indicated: 105 (psi)
